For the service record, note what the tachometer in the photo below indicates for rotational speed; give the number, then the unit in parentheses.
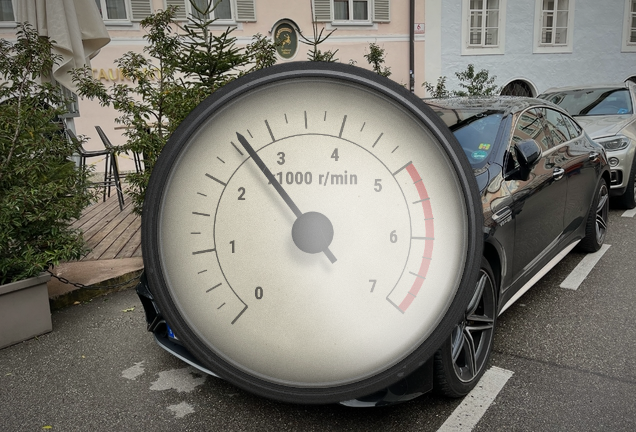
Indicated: 2625 (rpm)
